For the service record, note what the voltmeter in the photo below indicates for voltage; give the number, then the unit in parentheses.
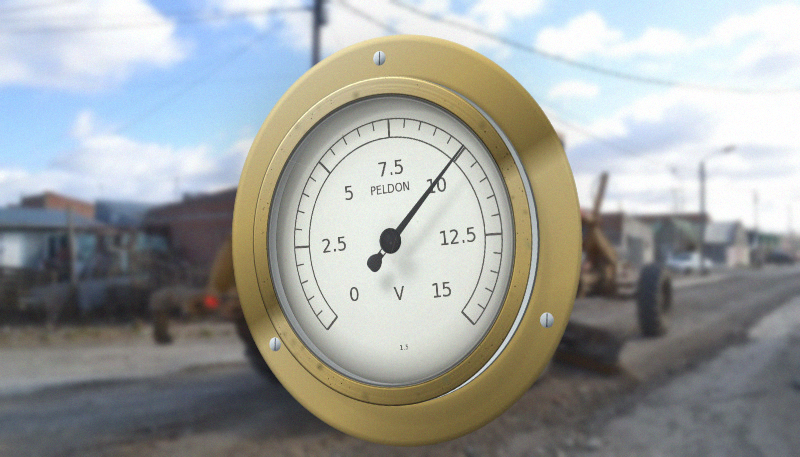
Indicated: 10 (V)
